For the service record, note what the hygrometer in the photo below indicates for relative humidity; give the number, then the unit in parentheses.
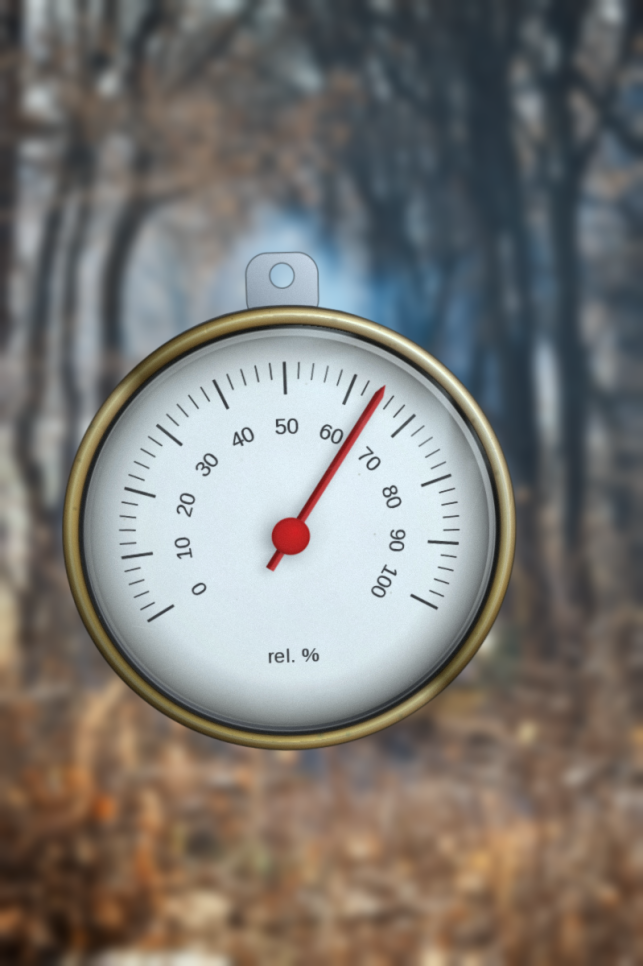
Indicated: 64 (%)
